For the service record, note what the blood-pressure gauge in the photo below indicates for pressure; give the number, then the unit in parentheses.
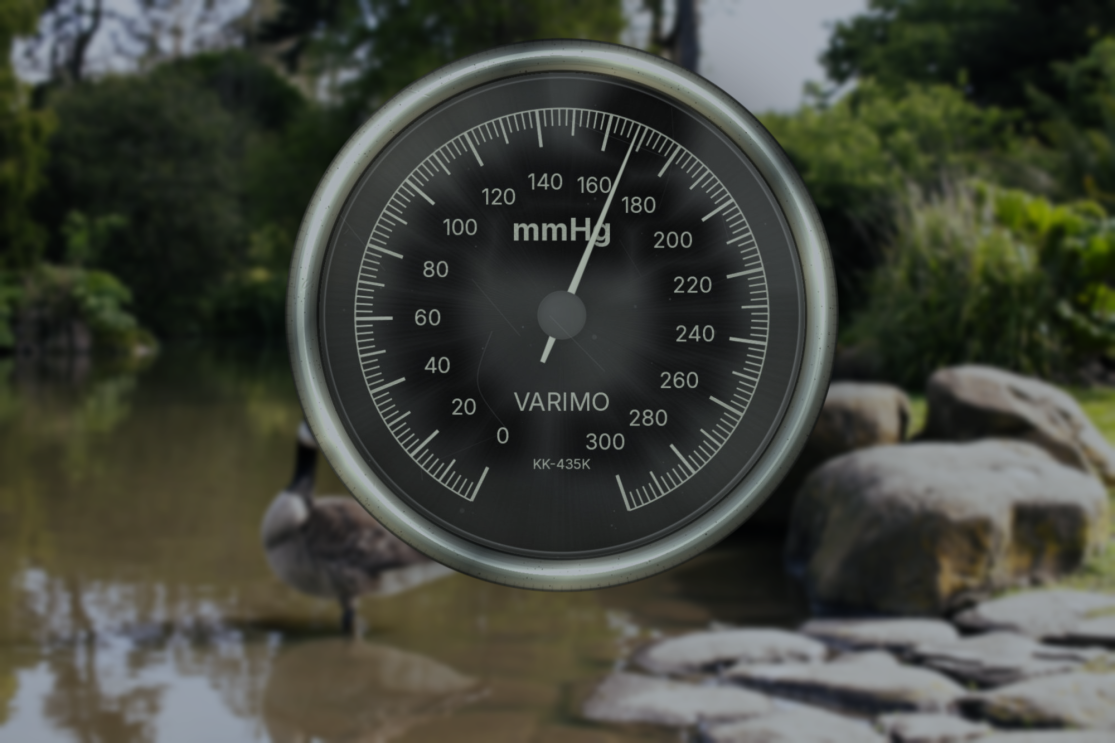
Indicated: 168 (mmHg)
